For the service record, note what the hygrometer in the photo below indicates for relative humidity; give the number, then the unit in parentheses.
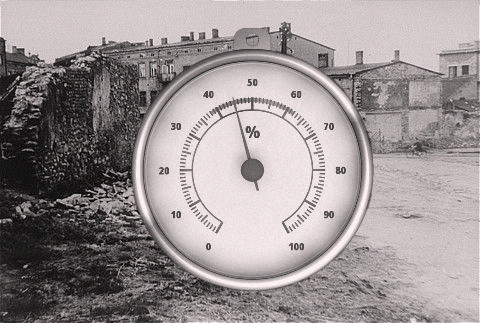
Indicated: 45 (%)
